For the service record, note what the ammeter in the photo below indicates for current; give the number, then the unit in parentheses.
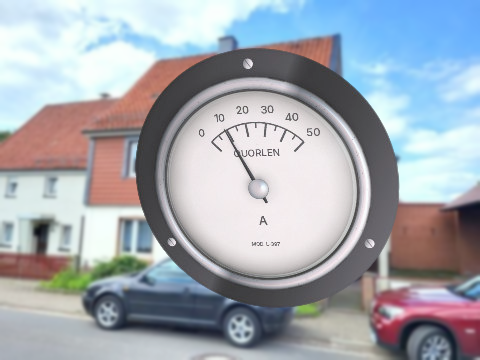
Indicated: 10 (A)
